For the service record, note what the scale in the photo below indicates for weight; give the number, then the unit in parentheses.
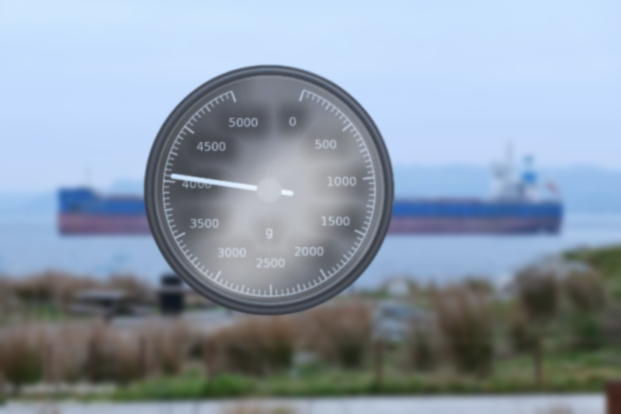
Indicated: 4050 (g)
